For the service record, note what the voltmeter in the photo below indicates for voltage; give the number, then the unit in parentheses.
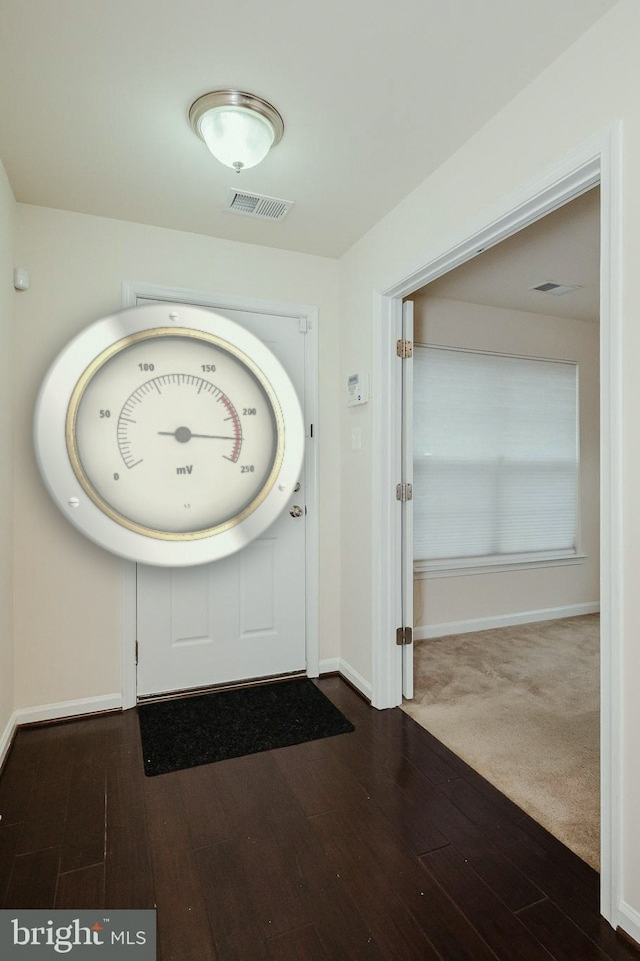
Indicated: 225 (mV)
